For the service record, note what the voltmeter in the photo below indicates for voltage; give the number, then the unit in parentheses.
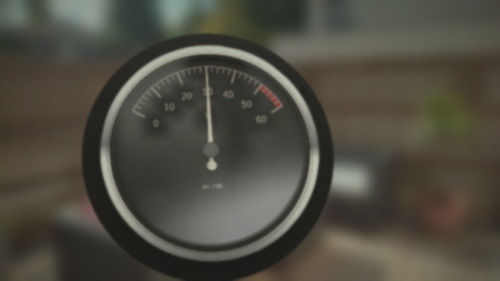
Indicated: 30 (V)
